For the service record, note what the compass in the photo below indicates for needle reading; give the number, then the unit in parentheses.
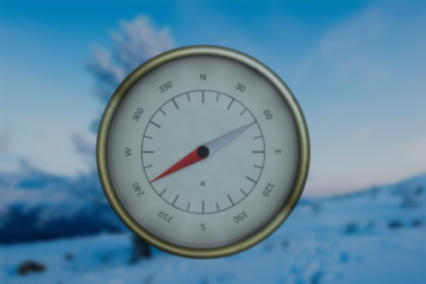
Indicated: 240 (°)
